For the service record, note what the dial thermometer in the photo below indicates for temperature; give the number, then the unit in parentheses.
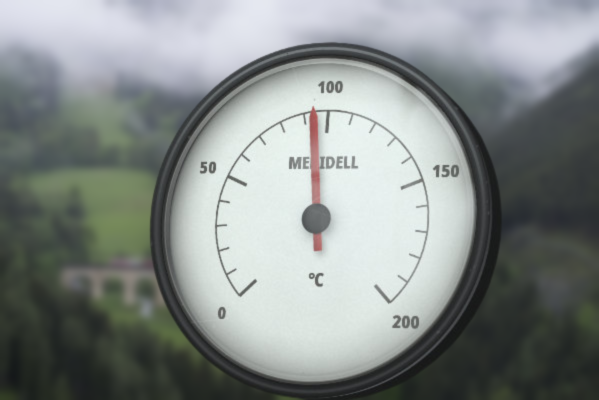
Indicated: 95 (°C)
